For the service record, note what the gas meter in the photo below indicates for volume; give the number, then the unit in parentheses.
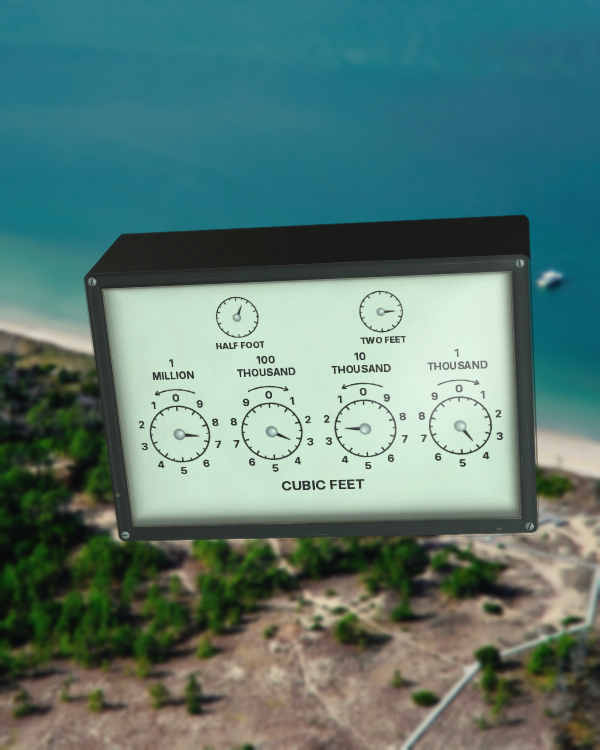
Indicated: 732400 (ft³)
